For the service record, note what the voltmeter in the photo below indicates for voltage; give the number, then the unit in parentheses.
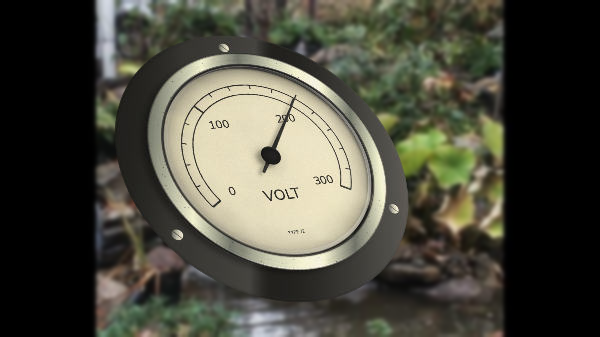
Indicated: 200 (V)
